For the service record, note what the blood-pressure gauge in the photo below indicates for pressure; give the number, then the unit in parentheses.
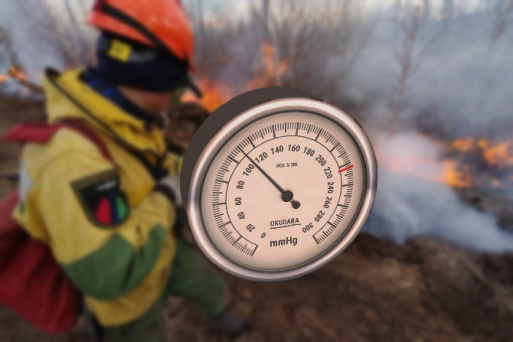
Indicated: 110 (mmHg)
